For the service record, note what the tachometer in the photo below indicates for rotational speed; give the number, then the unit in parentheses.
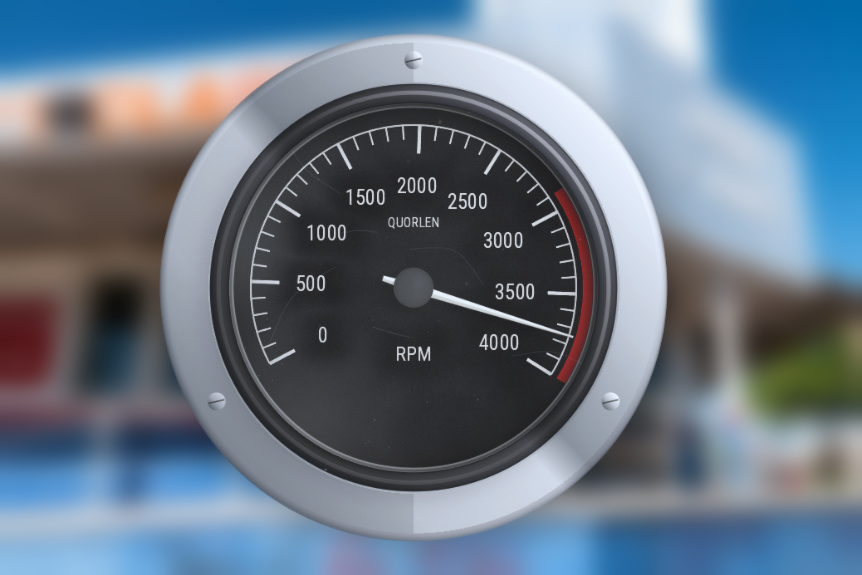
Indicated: 3750 (rpm)
